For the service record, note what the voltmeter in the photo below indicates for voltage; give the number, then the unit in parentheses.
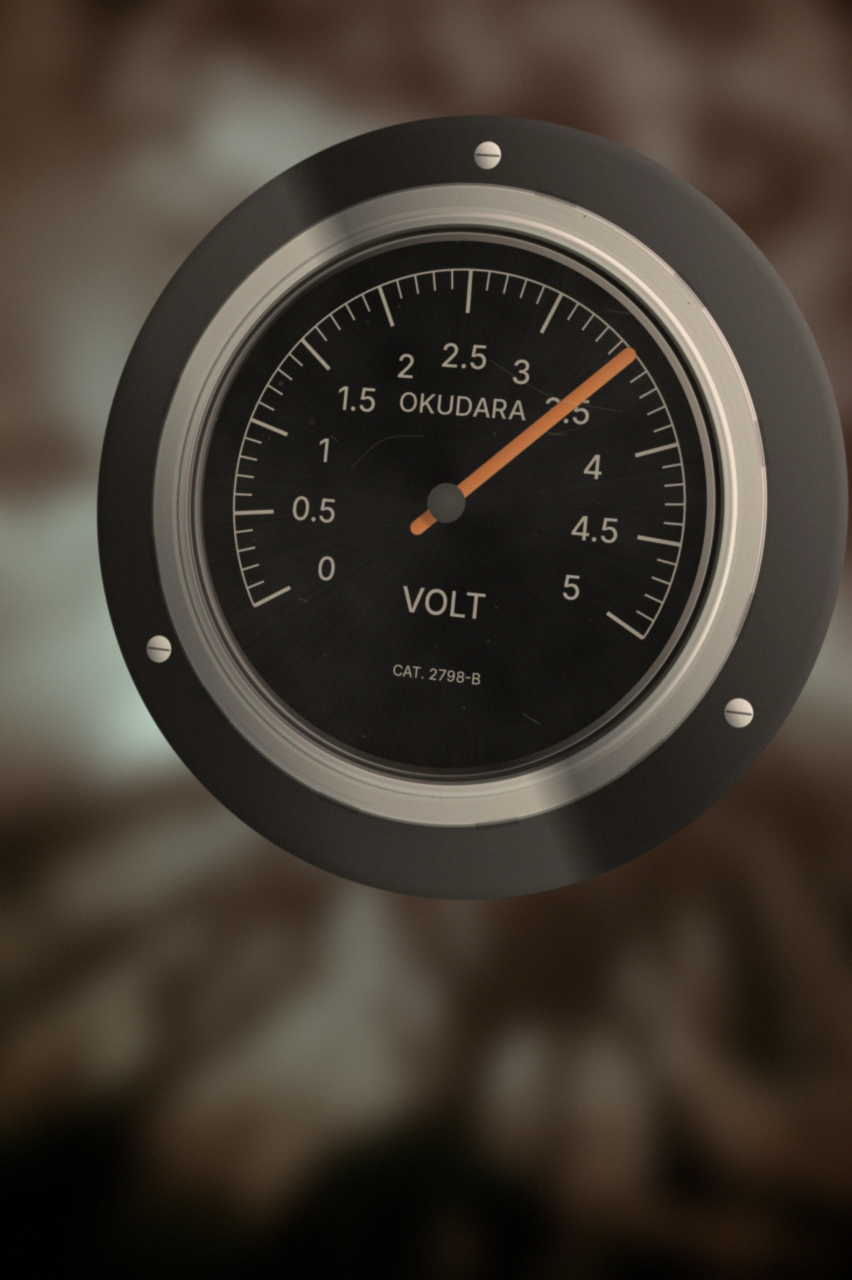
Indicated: 3.5 (V)
